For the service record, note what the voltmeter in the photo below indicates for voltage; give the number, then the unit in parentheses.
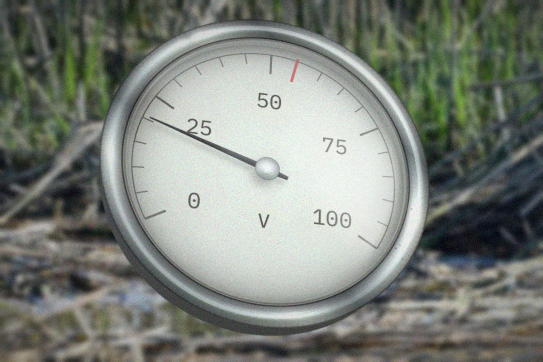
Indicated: 20 (V)
